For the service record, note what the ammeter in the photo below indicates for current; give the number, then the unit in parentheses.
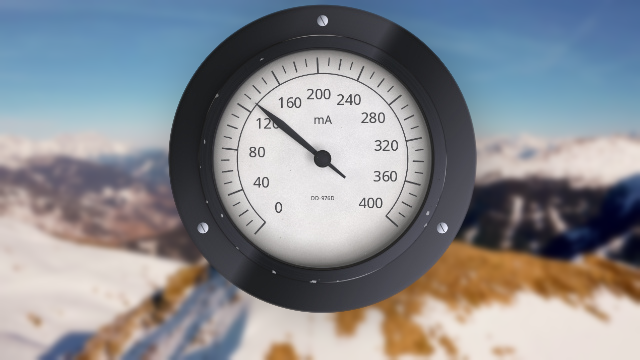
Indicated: 130 (mA)
